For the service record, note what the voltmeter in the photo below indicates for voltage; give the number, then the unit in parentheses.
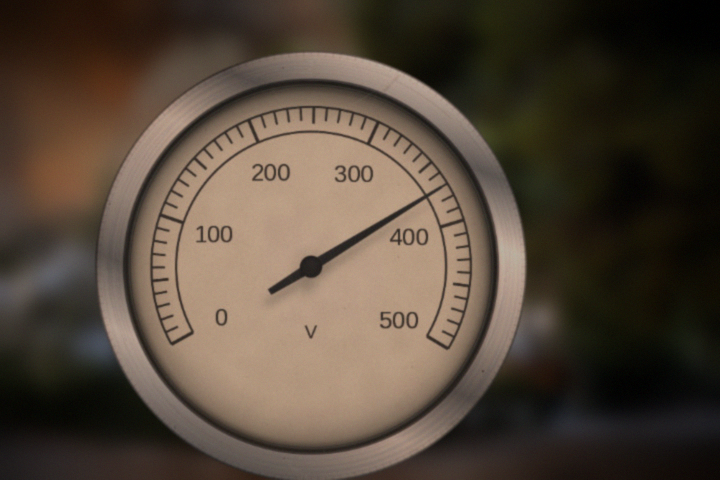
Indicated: 370 (V)
